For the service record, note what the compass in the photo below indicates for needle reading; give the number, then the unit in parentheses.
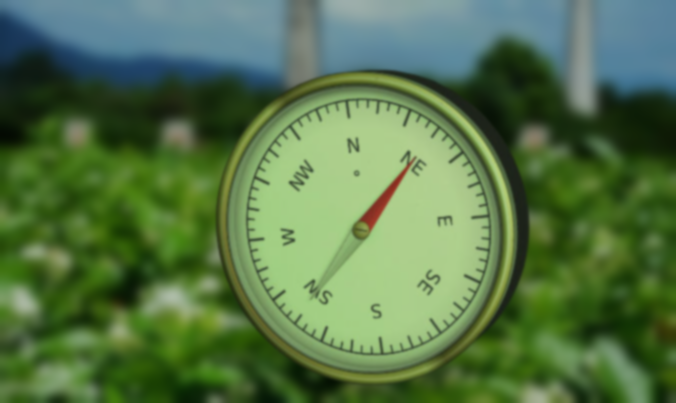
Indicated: 45 (°)
